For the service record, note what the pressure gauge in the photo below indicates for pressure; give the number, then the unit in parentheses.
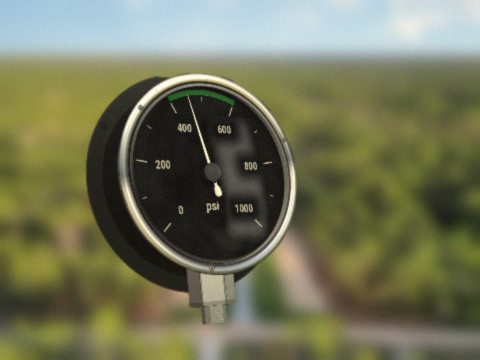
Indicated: 450 (psi)
